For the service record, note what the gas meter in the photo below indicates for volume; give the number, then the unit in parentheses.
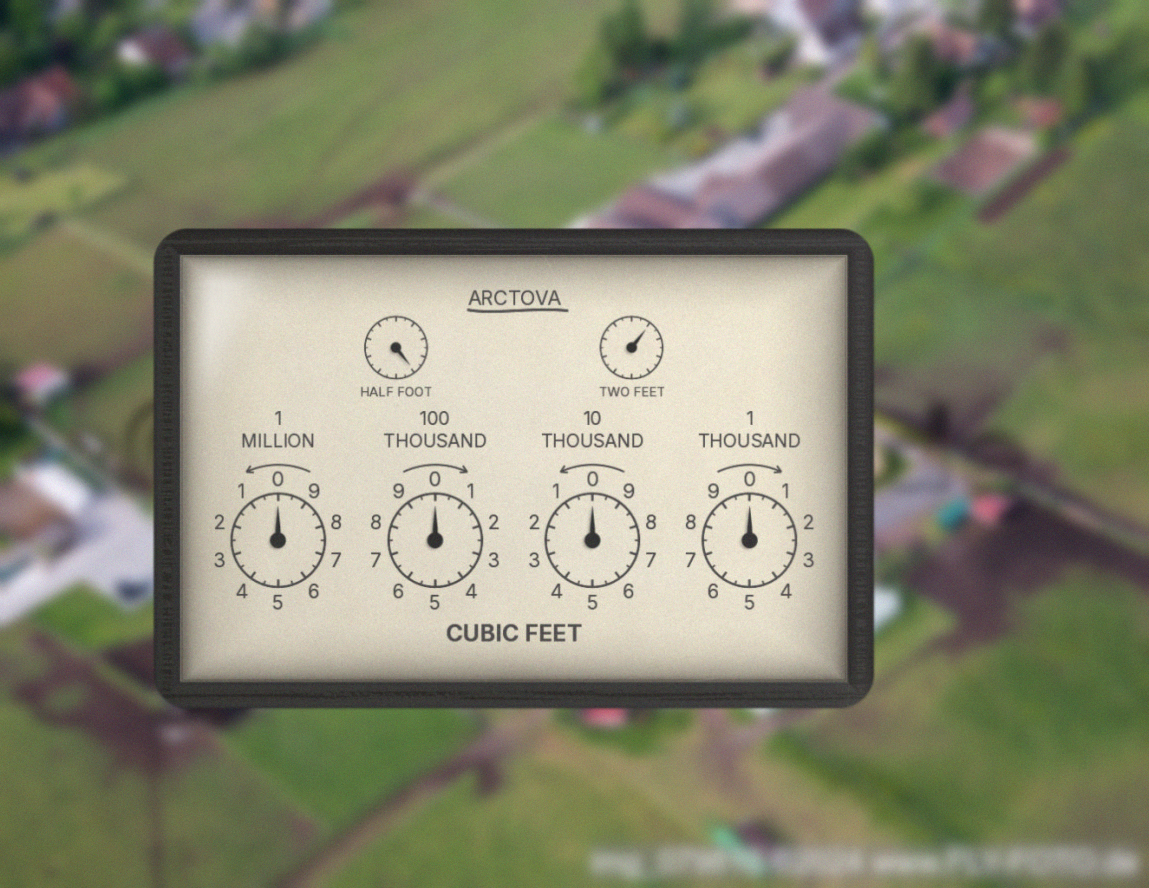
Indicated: 0 (ft³)
